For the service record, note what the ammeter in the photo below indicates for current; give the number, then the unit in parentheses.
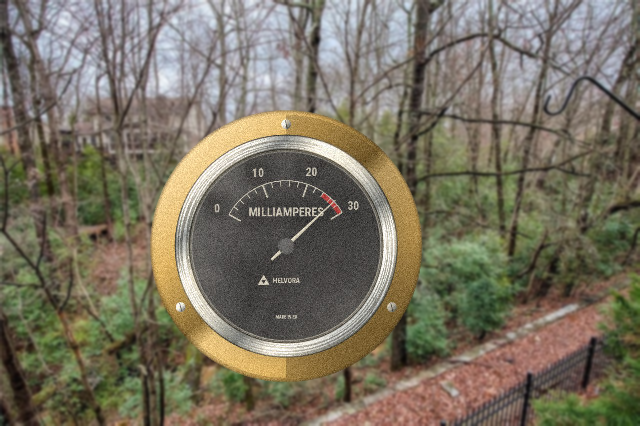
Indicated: 27 (mA)
